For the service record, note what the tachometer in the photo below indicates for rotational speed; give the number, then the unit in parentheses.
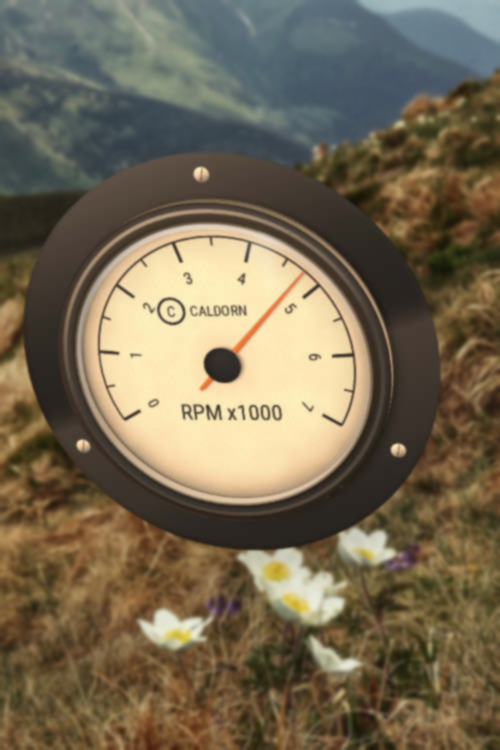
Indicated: 4750 (rpm)
